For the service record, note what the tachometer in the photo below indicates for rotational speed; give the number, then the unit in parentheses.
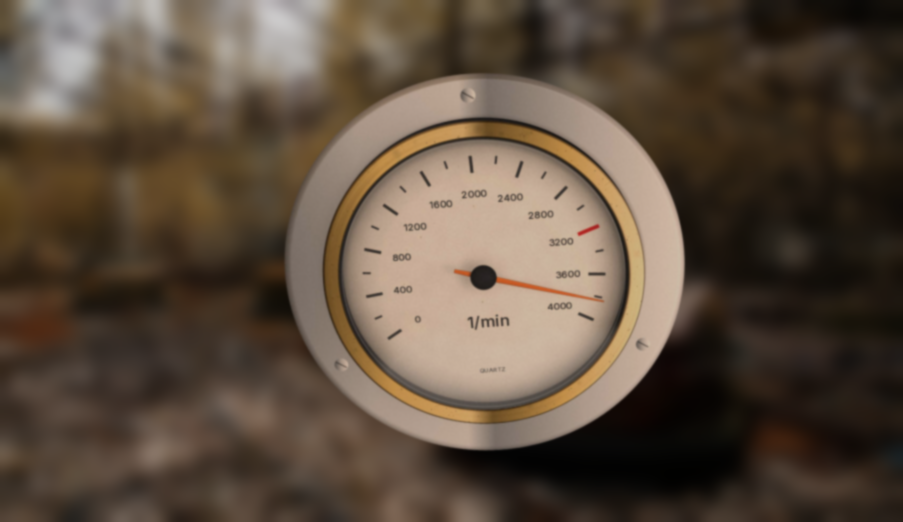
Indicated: 3800 (rpm)
